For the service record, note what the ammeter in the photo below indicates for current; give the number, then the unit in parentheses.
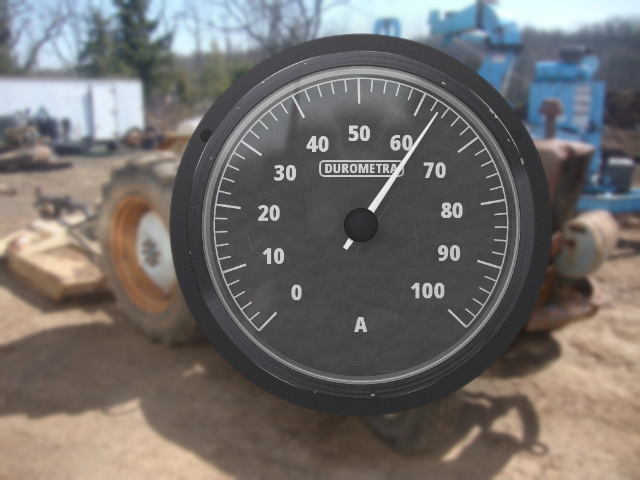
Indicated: 63 (A)
